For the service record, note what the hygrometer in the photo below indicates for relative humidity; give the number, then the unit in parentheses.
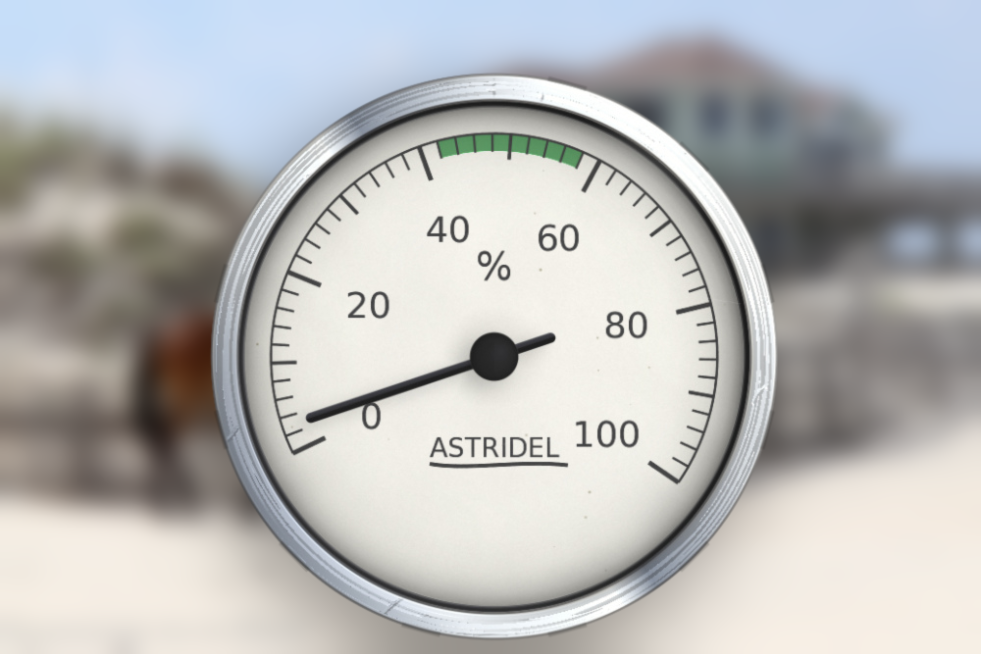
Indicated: 3 (%)
